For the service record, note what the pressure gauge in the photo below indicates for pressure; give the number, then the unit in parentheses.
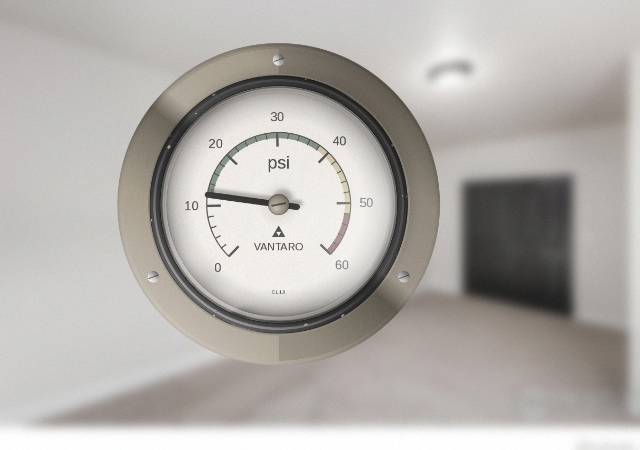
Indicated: 12 (psi)
